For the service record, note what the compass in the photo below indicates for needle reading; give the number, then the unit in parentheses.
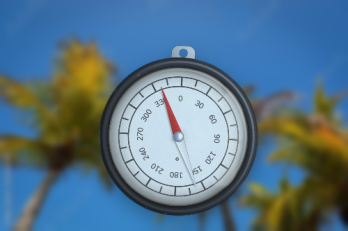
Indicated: 337.5 (°)
